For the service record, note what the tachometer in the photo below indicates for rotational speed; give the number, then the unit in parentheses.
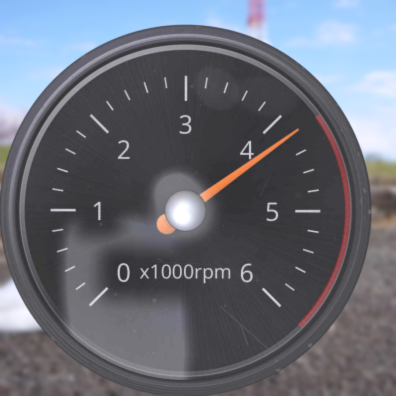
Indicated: 4200 (rpm)
